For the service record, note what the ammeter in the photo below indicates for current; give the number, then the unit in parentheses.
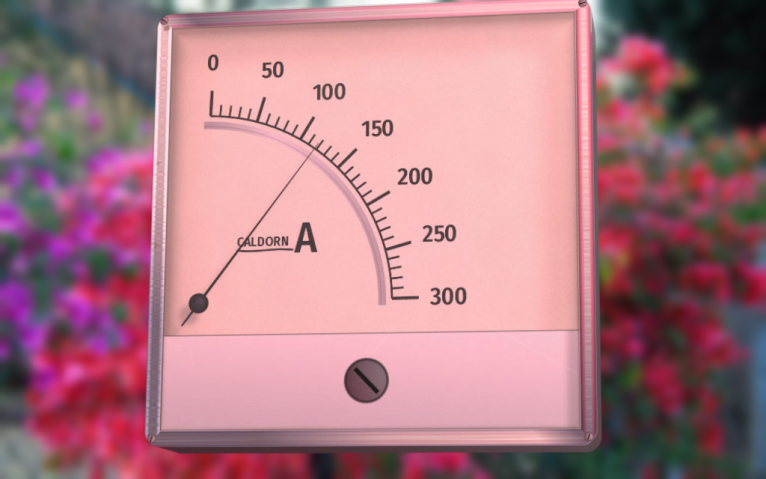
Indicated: 120 (A)
